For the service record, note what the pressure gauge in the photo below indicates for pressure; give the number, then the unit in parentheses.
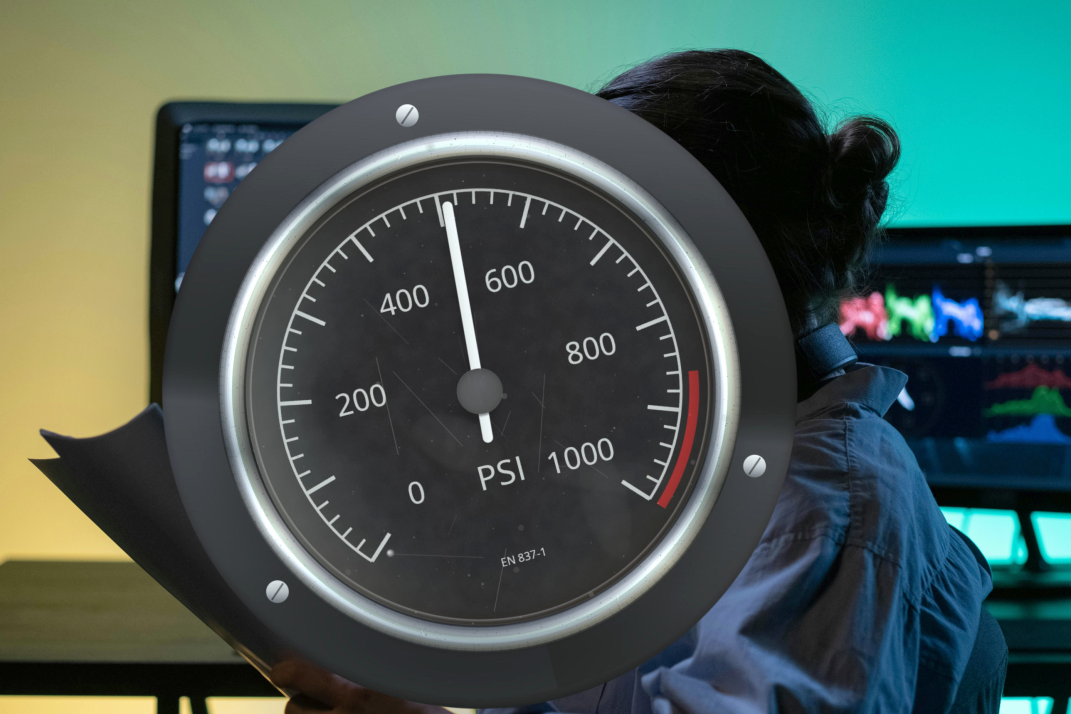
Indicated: 510 (psi)
